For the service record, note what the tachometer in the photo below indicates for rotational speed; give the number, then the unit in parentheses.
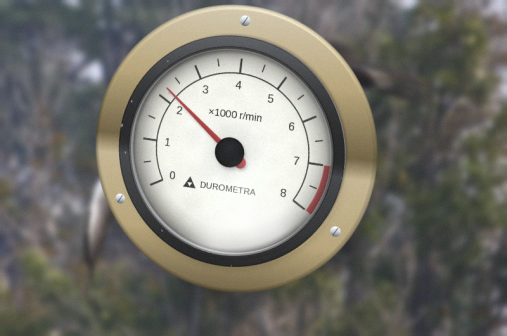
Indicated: 2250 (rpm)
